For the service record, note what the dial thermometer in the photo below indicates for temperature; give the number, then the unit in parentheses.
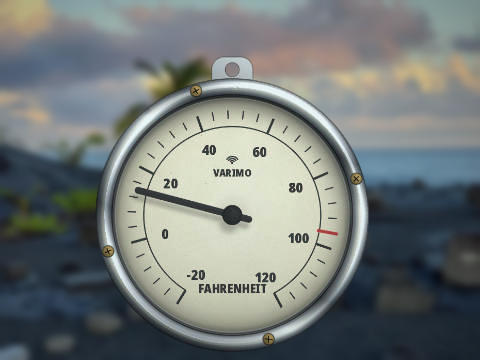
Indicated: 14 (°F)
